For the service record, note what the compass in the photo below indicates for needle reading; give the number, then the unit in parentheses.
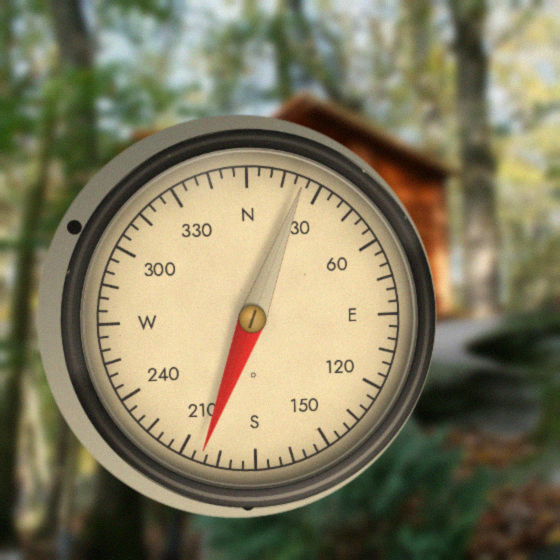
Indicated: 202.5 (°)
